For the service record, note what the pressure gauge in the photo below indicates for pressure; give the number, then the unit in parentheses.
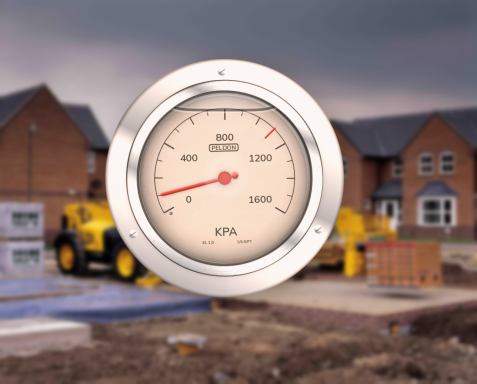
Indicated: 100 (kPa)
